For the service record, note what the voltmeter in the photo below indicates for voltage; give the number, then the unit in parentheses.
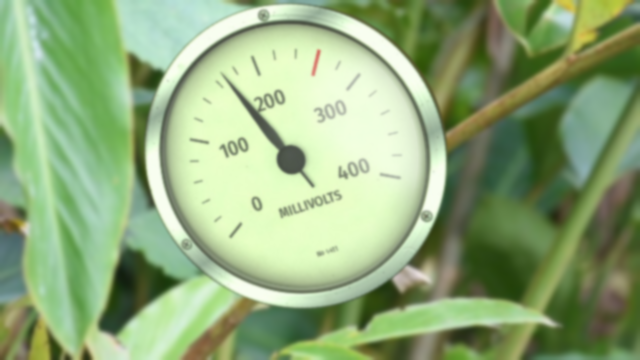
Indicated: 170 (mV)
